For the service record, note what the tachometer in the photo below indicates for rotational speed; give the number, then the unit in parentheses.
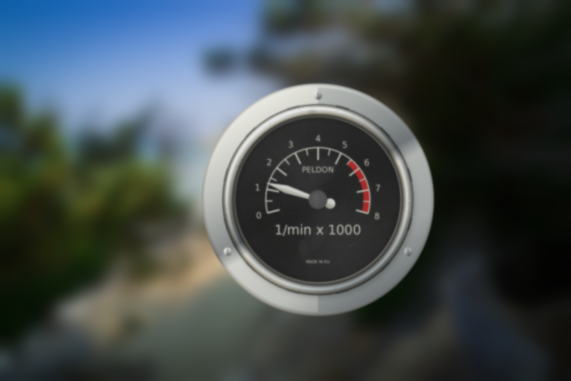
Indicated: 1250 (rpm)
